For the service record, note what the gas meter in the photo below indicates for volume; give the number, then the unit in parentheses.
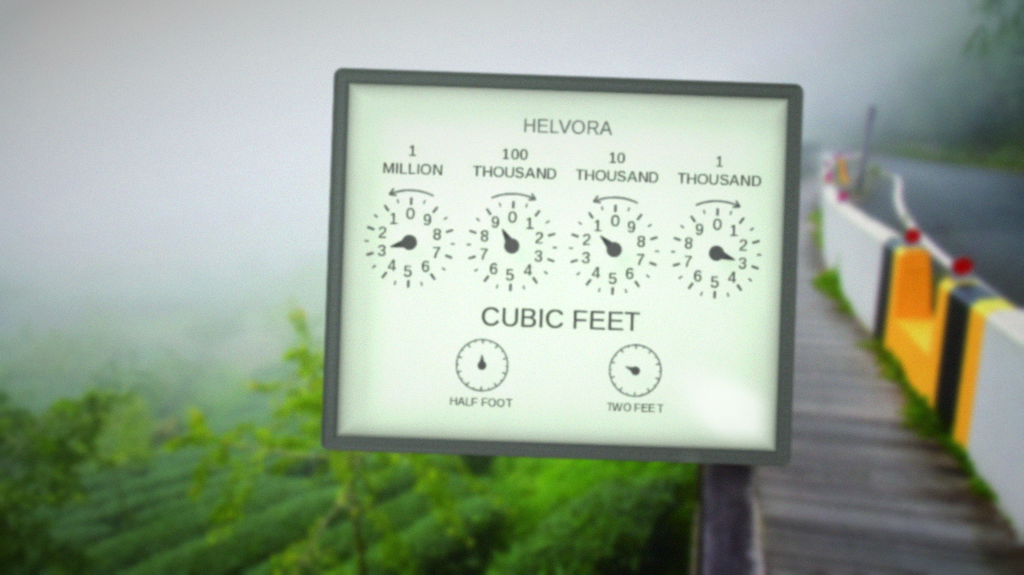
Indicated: 291300 (ft³)
